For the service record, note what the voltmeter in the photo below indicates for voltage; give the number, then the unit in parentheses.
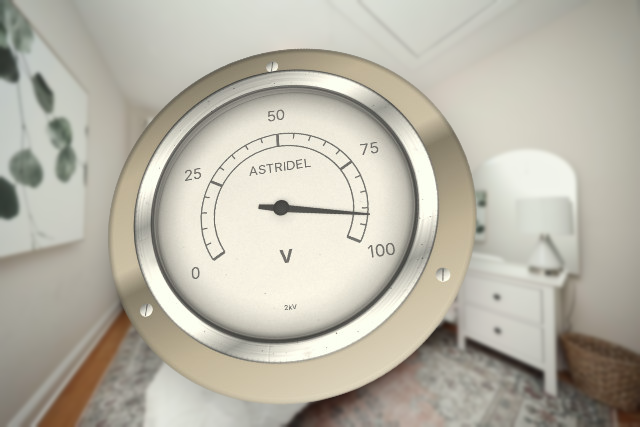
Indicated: 92.5 (V)
